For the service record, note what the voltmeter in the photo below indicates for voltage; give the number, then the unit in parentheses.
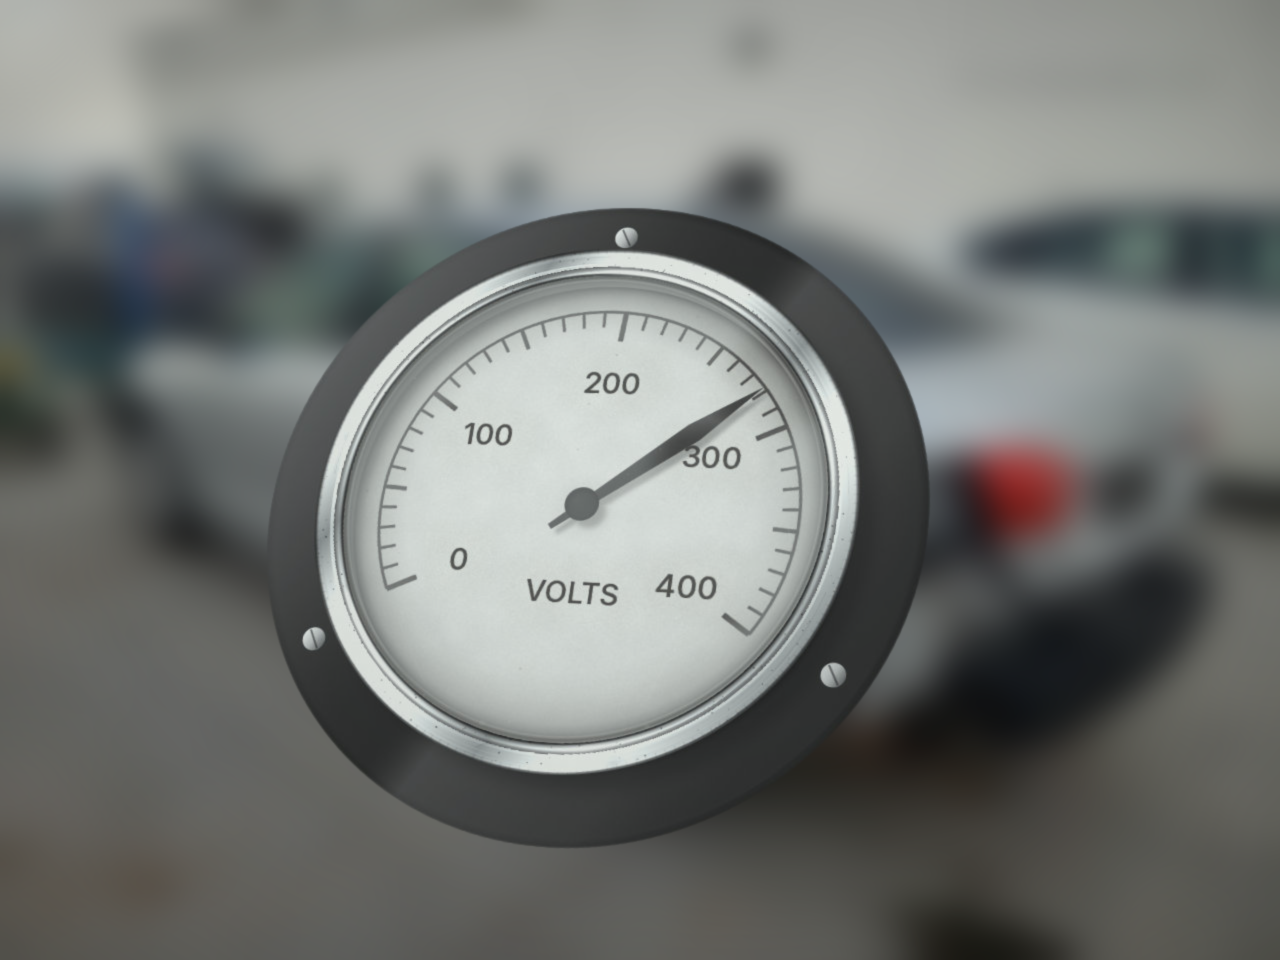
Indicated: 280 (V)
